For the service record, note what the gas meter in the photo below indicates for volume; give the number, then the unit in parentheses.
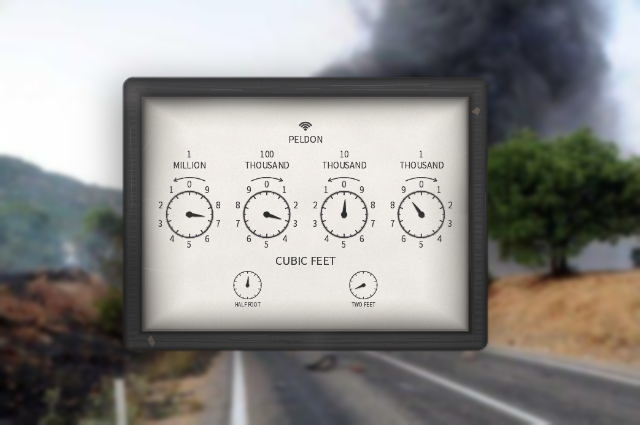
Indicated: 729900 (ft³)
